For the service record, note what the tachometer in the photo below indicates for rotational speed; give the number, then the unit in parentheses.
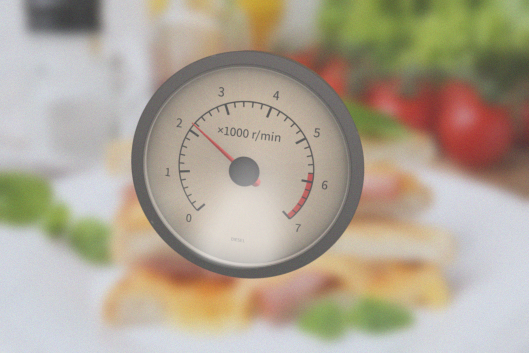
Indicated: 2200 (rpm)
